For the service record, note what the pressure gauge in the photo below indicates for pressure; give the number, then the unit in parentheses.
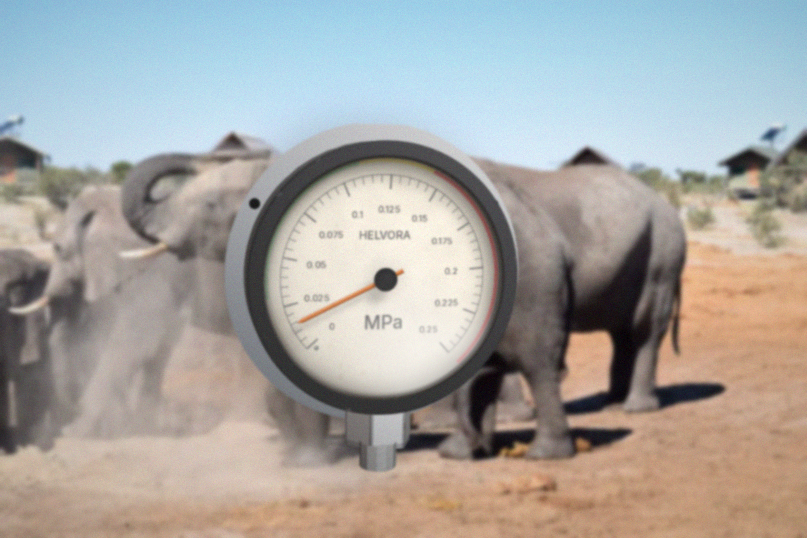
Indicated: 0.015 (MPa)
